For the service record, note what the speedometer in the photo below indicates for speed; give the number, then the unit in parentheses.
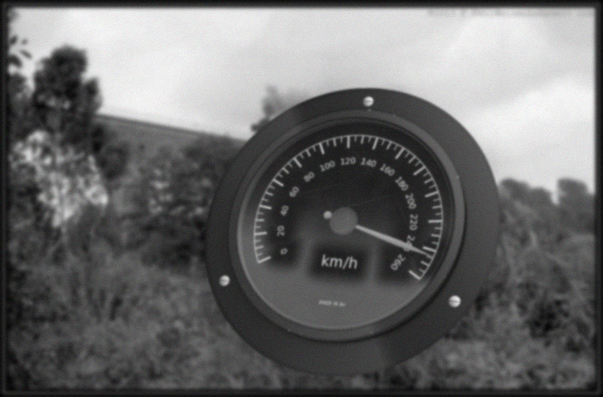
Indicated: 245 (km/h)
